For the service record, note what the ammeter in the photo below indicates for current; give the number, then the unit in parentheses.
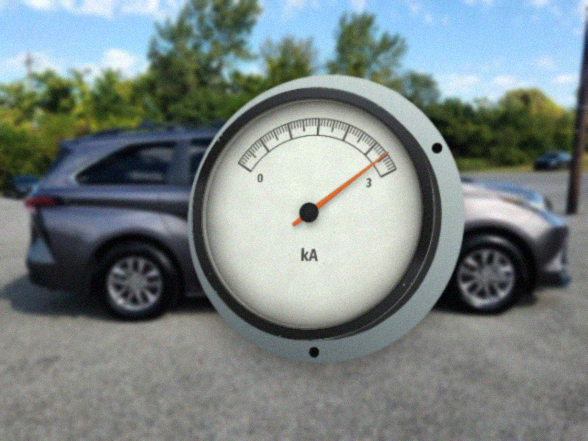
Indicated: 2.75 (kA)
